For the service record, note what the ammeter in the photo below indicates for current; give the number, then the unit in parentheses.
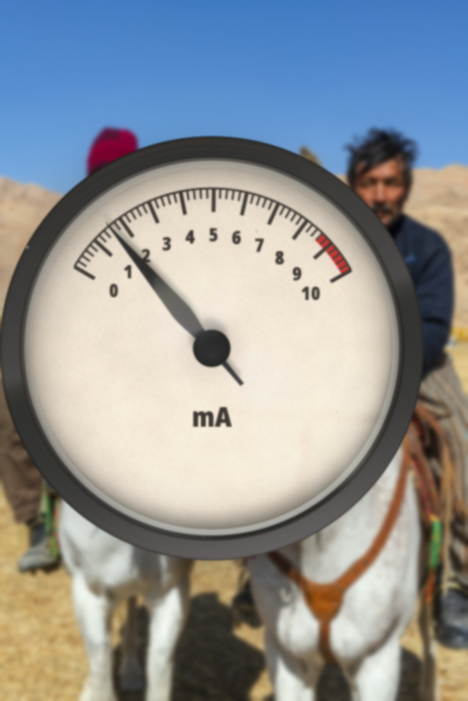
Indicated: 1.6 (mA)
